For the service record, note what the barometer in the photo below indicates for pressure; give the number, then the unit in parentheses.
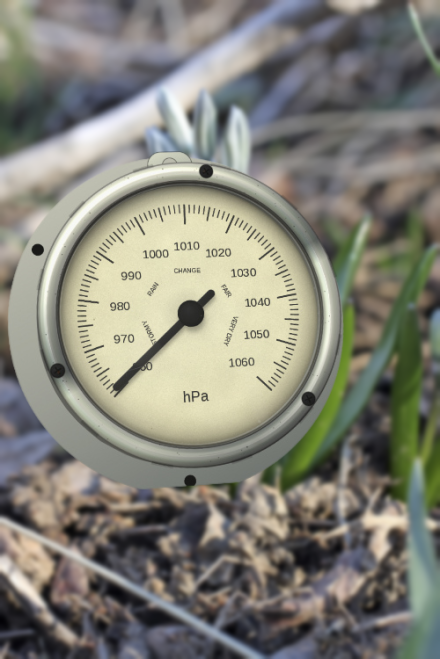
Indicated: 961 (hPa)
